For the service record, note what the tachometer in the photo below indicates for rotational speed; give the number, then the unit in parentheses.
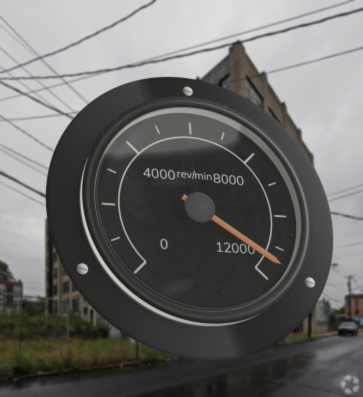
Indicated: 11500 (rpm)
